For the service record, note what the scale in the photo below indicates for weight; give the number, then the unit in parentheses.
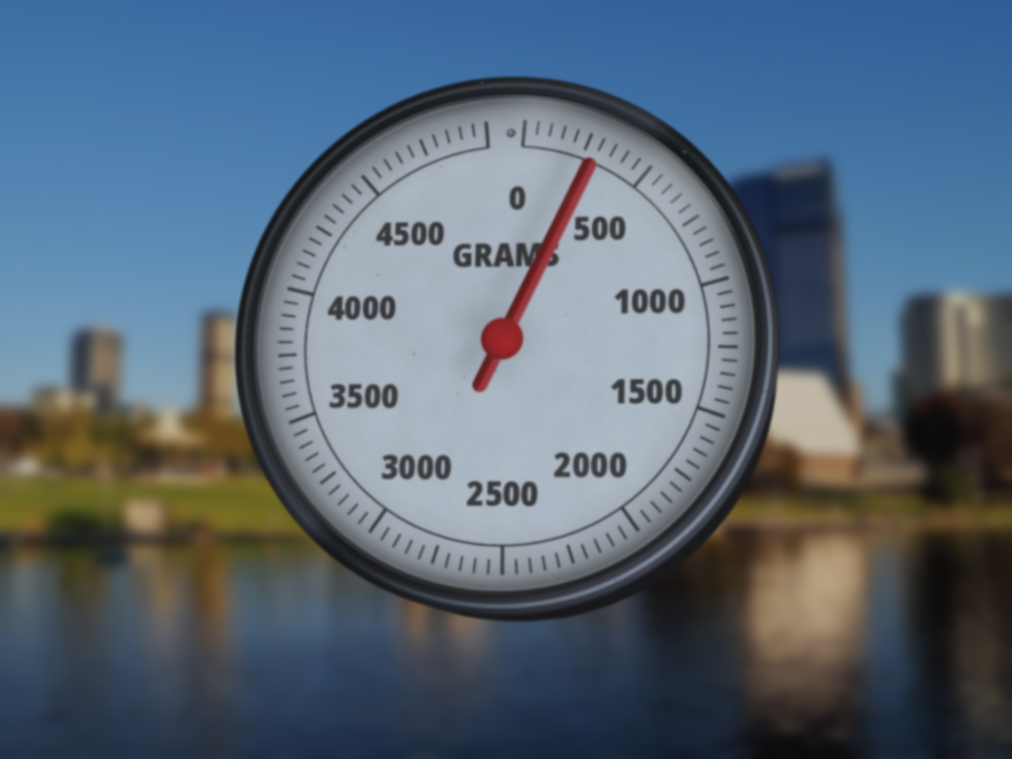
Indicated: 300 (g)
